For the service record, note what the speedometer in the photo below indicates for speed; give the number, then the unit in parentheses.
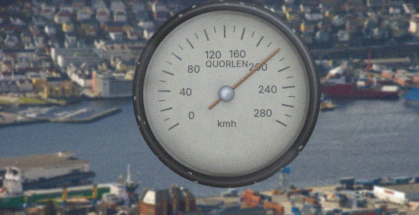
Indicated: 200 (km/h)
